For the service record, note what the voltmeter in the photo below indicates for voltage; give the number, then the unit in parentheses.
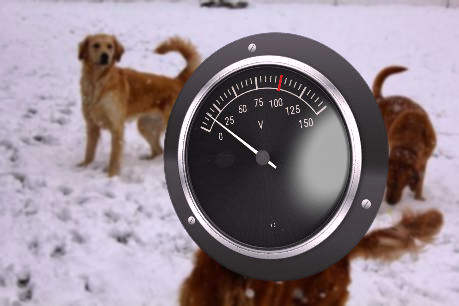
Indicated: 15 (V)
